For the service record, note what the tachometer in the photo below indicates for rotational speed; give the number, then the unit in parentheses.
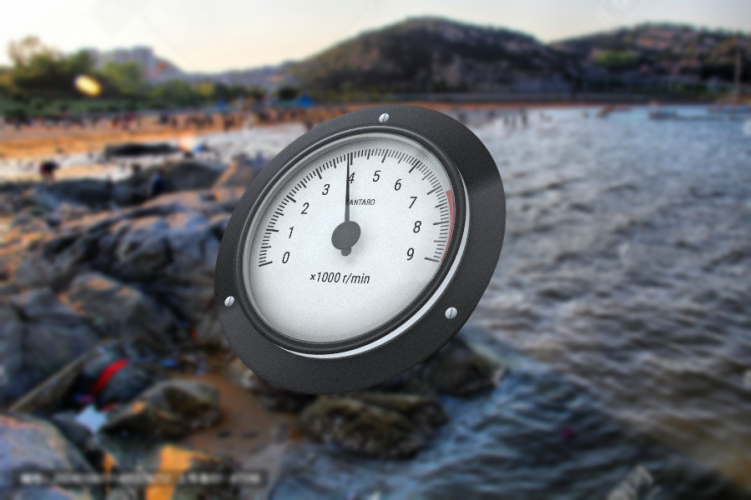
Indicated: 4000 (rpm)
